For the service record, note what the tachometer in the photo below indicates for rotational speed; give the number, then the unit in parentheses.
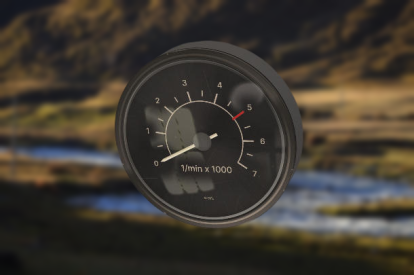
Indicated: 0 (rpm)
